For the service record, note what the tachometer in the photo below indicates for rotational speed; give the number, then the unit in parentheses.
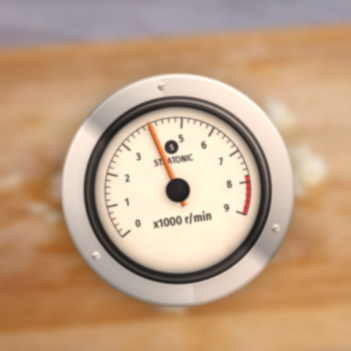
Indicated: 4000 (rpm)
